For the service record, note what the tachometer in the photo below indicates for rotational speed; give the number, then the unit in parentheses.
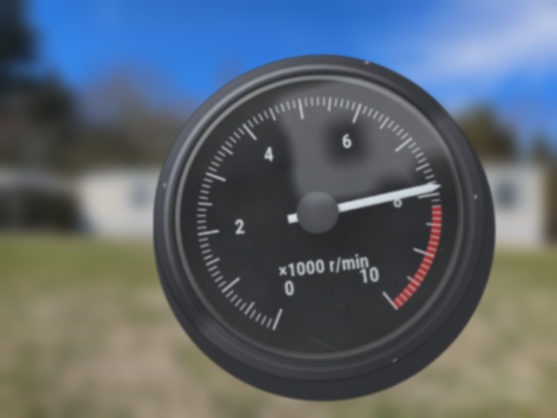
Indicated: 7900 (rpm)
